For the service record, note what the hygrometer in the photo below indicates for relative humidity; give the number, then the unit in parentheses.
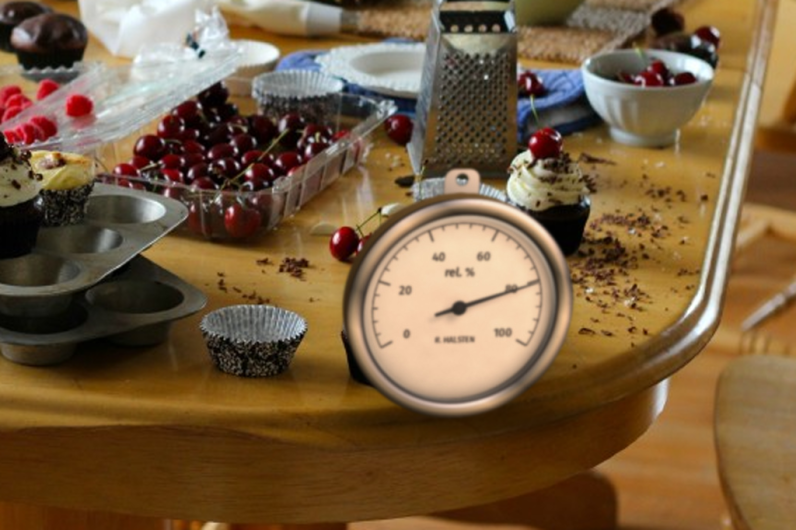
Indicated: 80 (%)
